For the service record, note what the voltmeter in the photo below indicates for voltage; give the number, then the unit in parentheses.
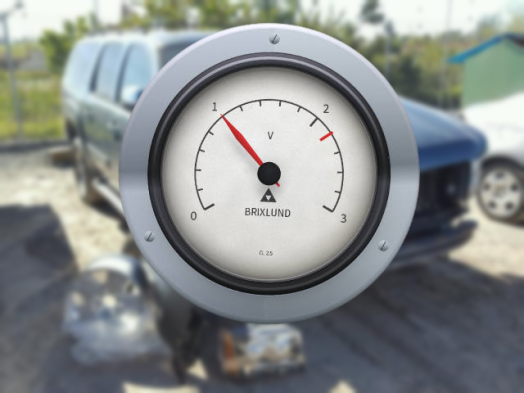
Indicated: 1 (V)
